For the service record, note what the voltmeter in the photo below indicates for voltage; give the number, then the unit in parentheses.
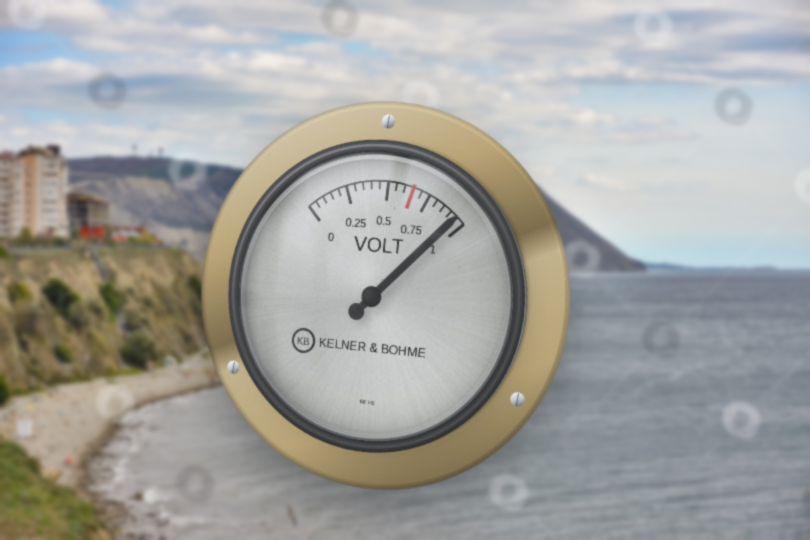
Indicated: 0.95 (V)
